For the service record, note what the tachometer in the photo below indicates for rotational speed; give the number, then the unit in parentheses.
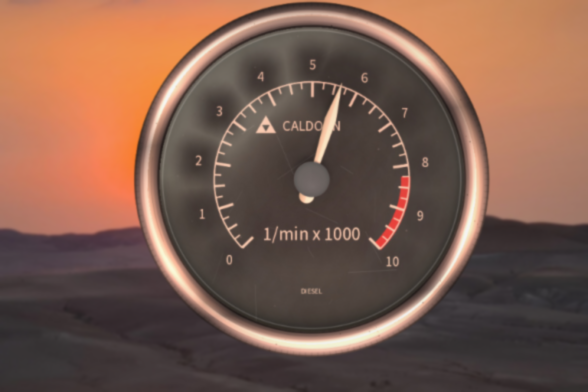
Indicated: 5625 (rpm)
